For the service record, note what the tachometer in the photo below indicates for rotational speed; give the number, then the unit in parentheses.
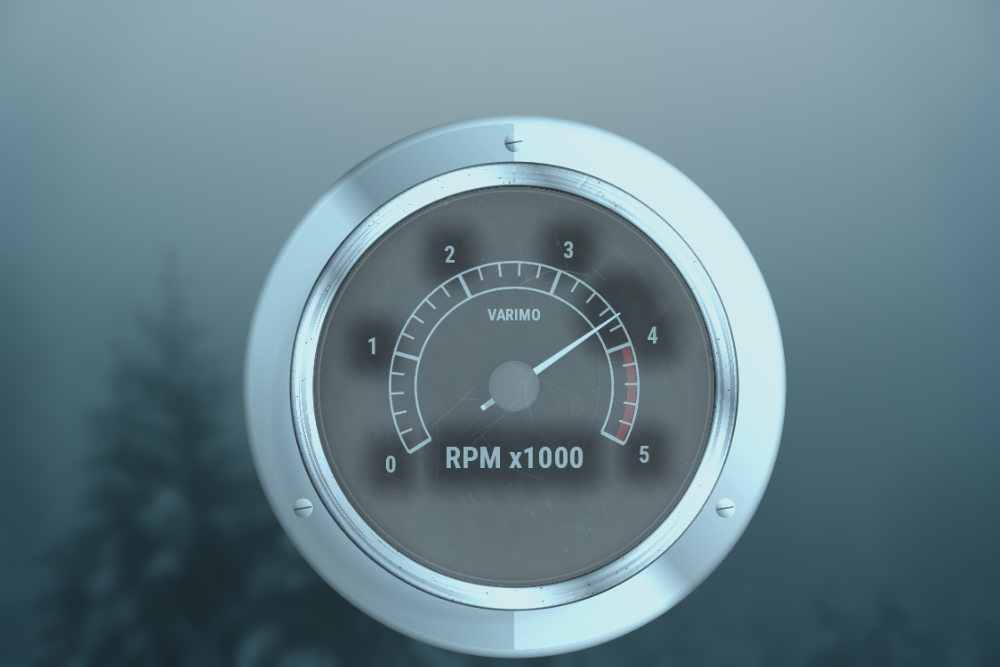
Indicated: 3700 (rpm)
